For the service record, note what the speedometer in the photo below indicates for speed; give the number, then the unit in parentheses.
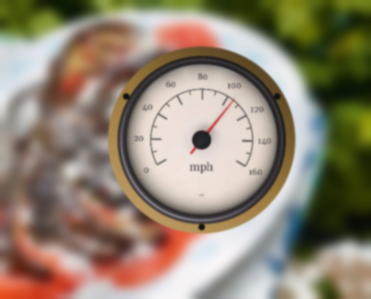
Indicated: 105 (mph)
